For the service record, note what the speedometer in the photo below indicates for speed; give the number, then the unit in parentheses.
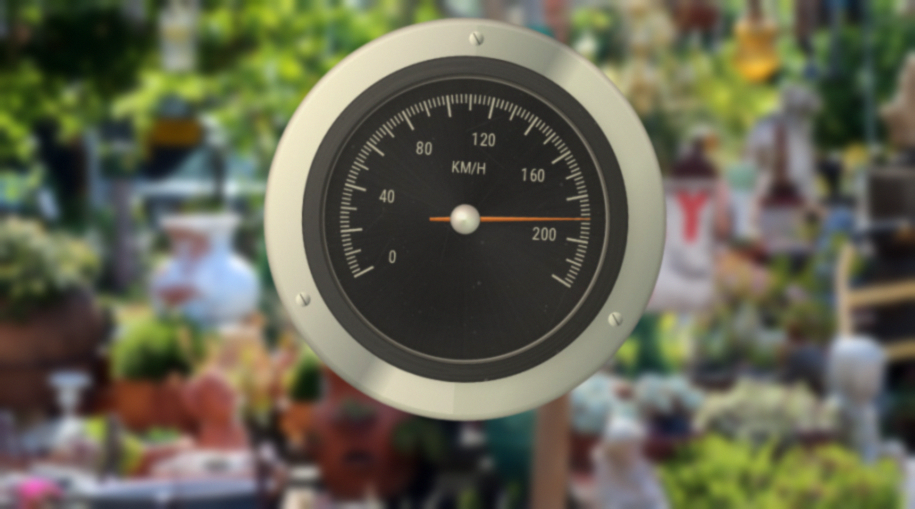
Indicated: 190 (km/h)
